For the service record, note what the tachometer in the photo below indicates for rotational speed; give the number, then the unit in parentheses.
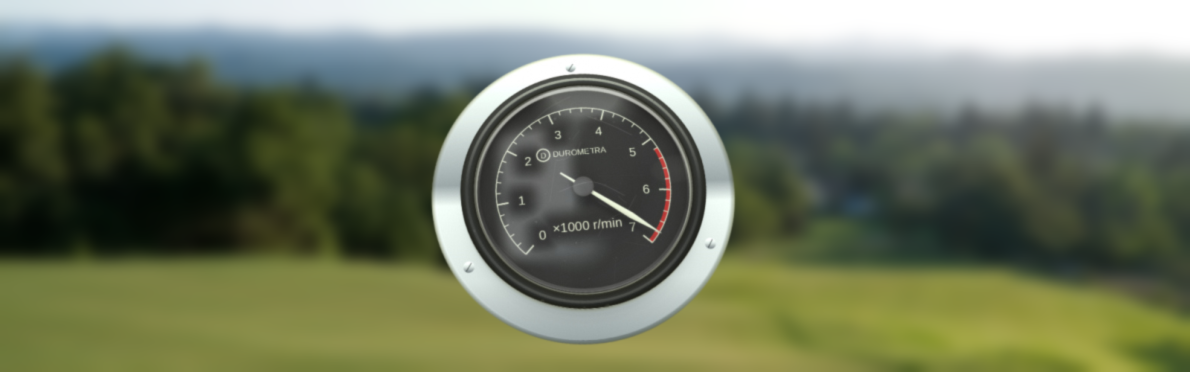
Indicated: 6800 (rpm)
